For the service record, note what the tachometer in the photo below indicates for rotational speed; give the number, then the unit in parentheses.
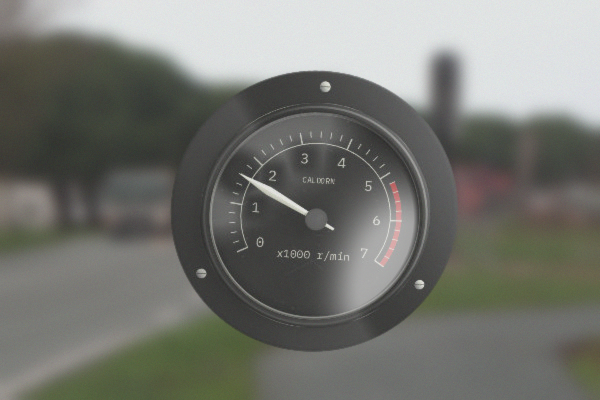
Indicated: 1600 (rpm)
